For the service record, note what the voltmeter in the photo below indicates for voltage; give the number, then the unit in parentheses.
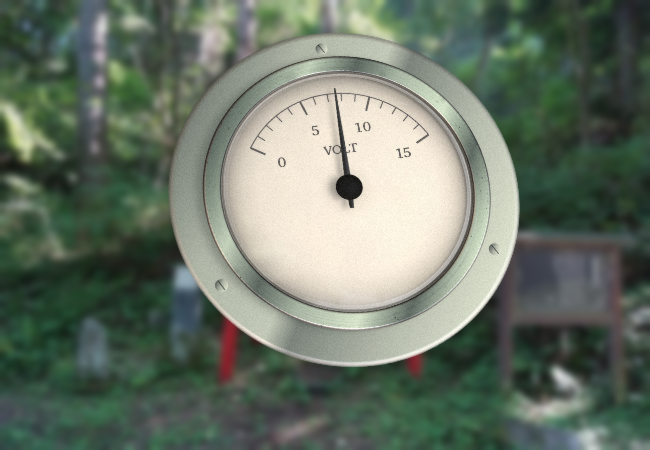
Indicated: 7.5 (V)
